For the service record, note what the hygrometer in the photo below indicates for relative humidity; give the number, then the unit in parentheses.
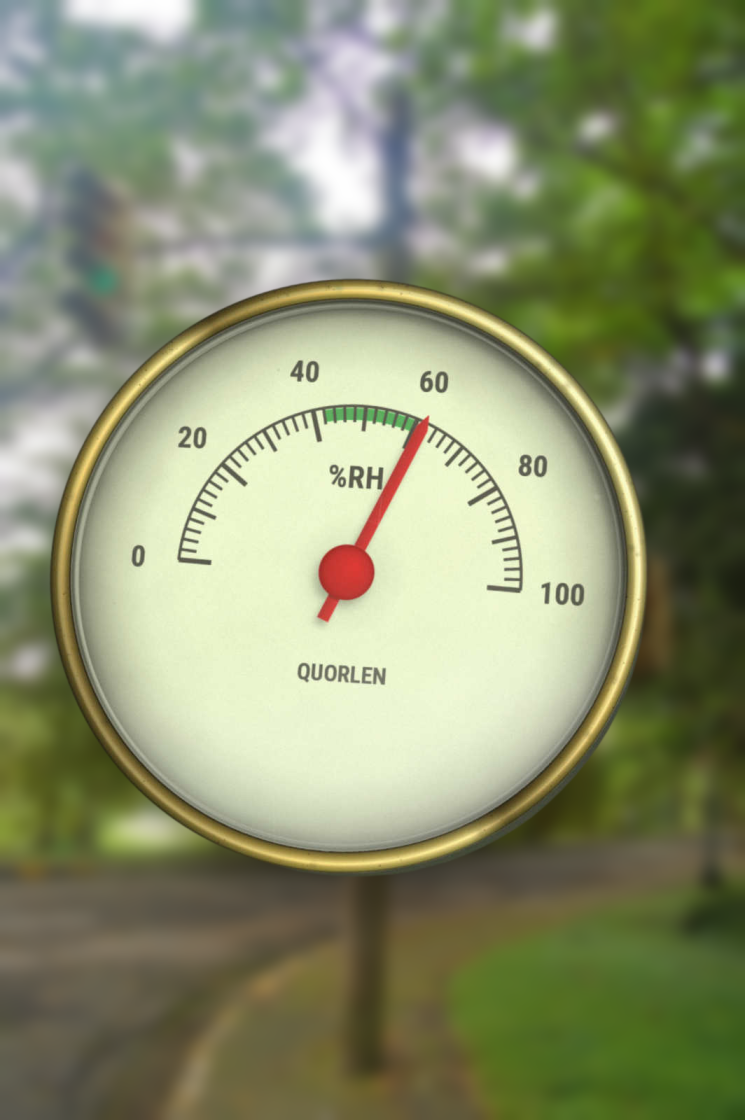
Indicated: 62 (%)
